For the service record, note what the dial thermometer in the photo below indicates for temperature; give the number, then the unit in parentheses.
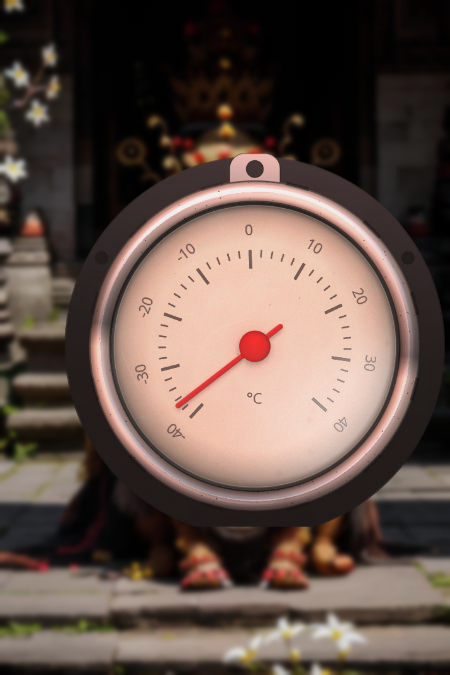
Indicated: -37 (°C)
